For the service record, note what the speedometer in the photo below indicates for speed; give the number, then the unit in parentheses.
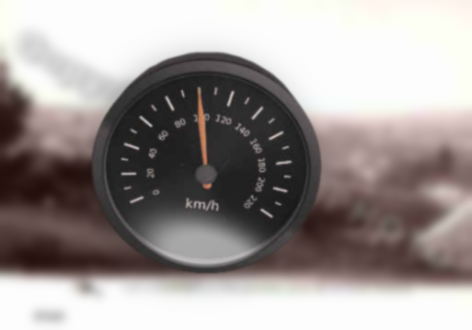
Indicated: 100 (km/h)
